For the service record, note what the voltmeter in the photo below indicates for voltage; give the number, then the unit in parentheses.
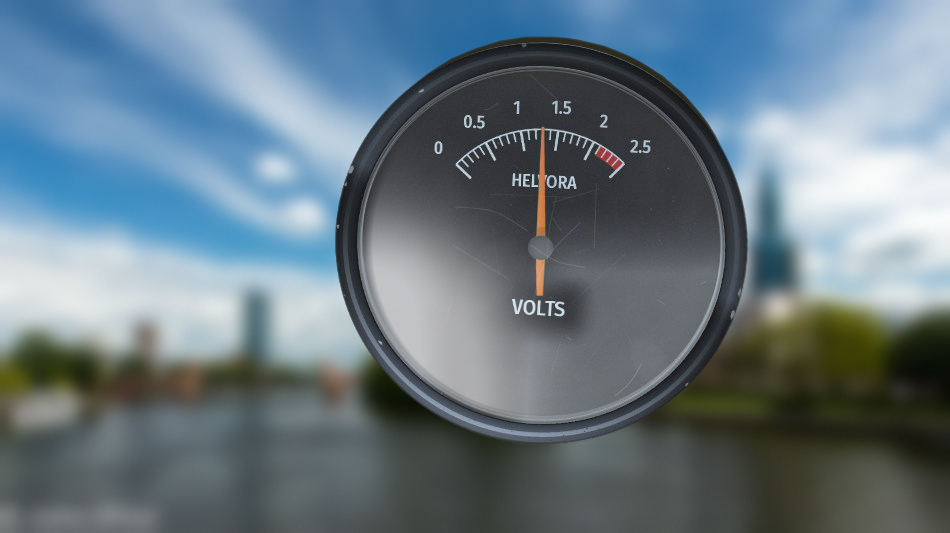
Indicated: 1.3 (V)
